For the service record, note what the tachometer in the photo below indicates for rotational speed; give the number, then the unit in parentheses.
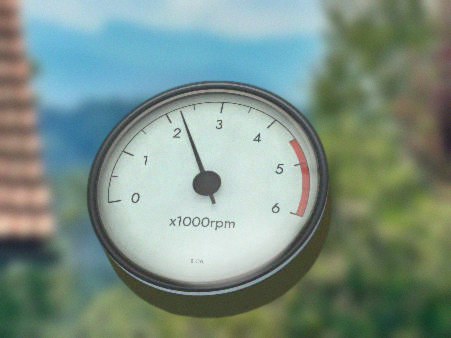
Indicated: 2250 (rpm)
